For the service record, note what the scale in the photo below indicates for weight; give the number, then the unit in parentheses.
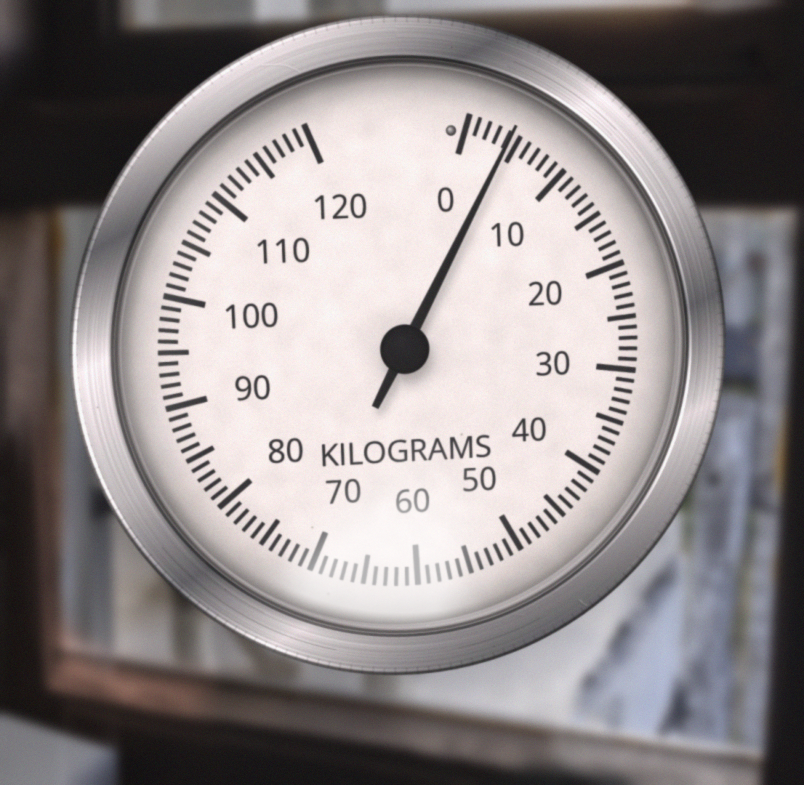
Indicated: 4 (kg)
